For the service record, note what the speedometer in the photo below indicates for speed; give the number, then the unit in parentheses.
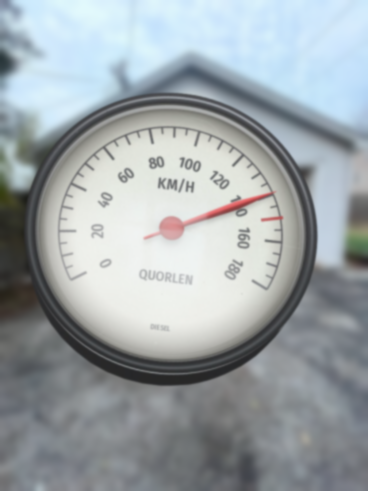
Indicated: 140 (km/h)
